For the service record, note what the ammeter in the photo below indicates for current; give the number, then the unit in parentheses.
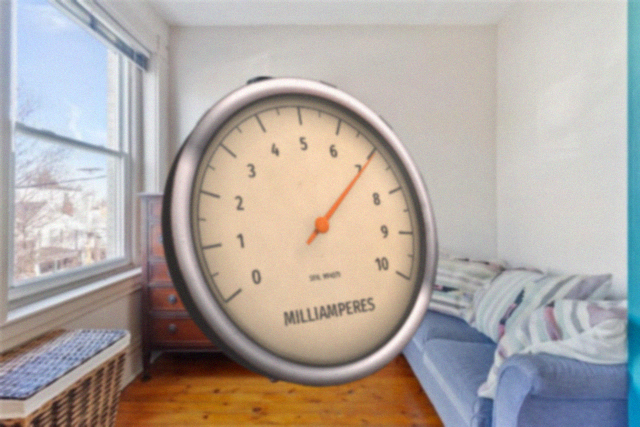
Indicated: 7 (mA)
